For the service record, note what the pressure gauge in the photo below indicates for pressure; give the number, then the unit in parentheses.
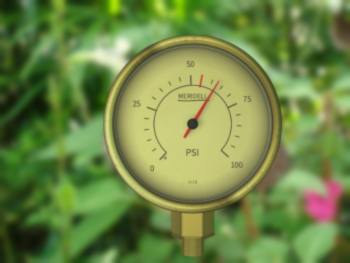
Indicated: 62.5 (psi)
